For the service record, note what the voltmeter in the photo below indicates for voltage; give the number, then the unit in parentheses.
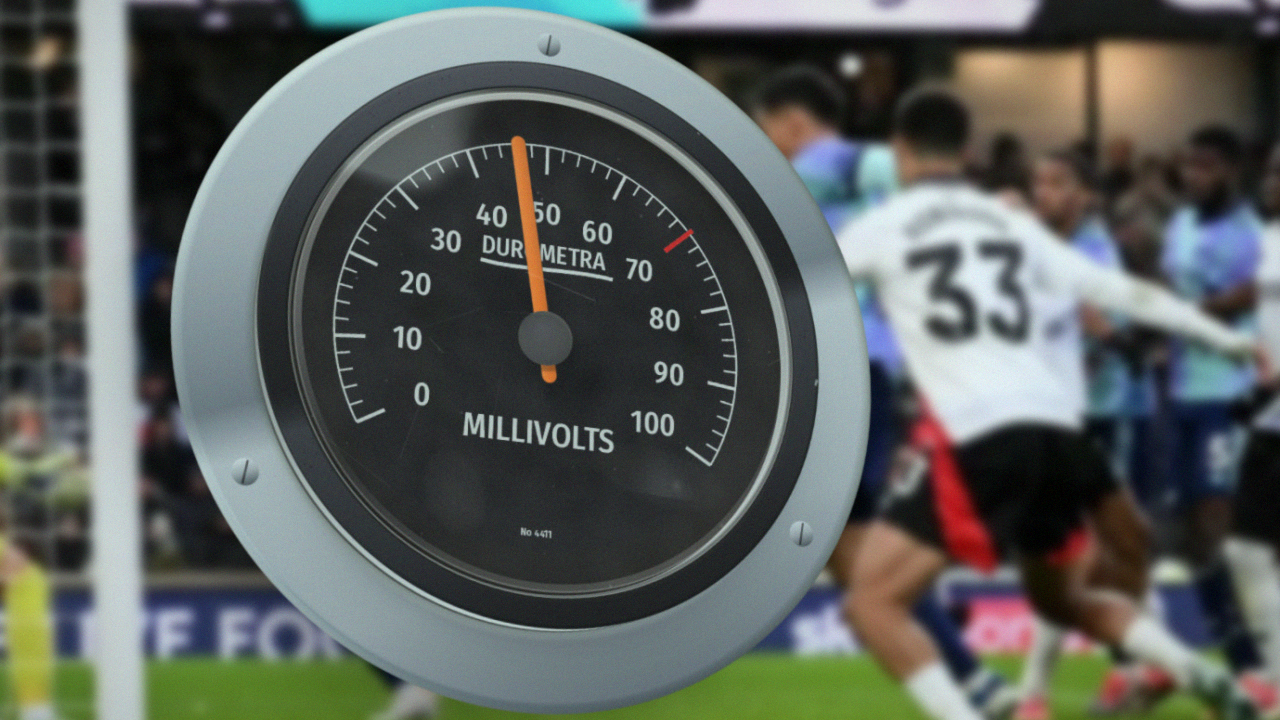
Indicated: 46 (mV)
